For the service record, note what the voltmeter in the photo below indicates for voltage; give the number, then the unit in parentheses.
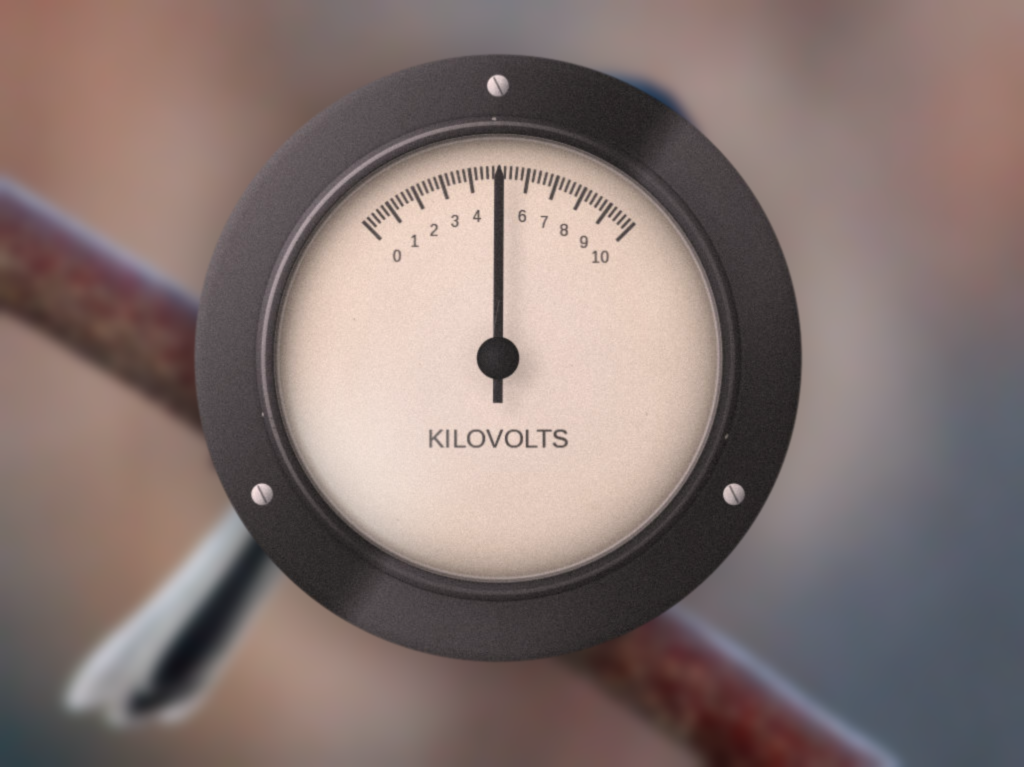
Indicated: 5 (kV)
